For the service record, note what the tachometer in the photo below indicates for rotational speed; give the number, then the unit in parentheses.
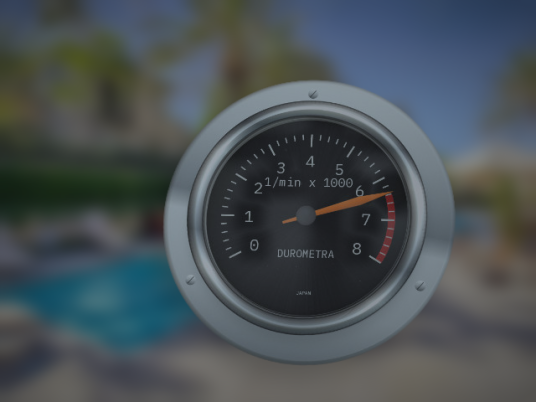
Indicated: 6400 (rpm)
